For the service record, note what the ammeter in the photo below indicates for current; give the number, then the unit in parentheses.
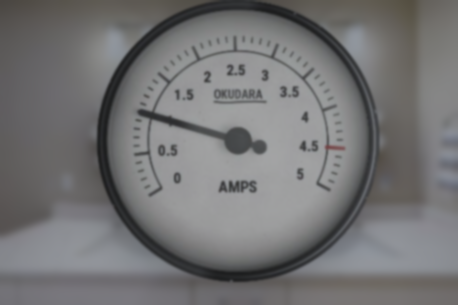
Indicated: 1 (A)
